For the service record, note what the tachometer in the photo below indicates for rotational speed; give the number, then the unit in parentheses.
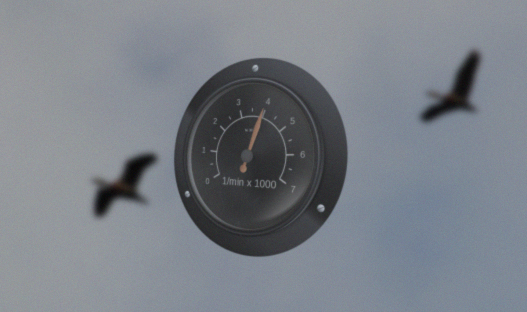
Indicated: 4000 (rpm)
